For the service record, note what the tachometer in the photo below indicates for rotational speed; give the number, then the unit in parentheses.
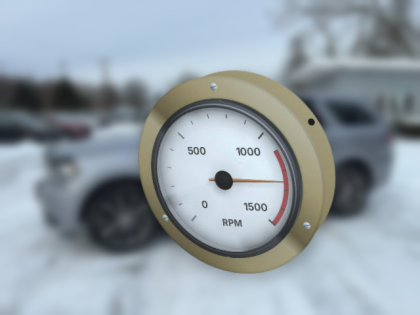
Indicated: 1250 (rpm)
